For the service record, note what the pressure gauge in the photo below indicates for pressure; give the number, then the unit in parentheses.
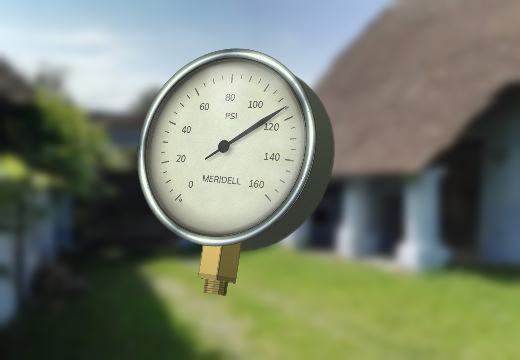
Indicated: 115 (psi)
